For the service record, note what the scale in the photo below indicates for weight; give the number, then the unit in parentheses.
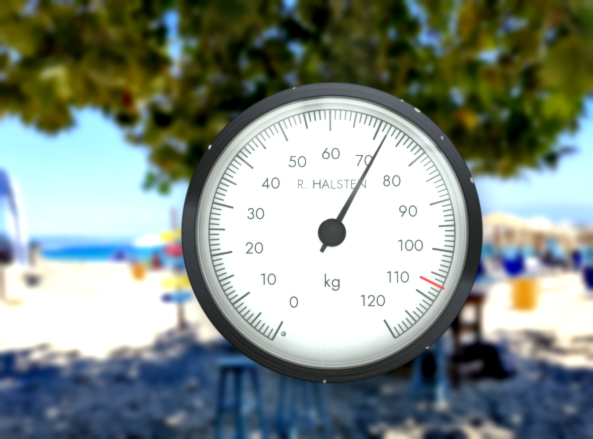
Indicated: 72 (kg)
